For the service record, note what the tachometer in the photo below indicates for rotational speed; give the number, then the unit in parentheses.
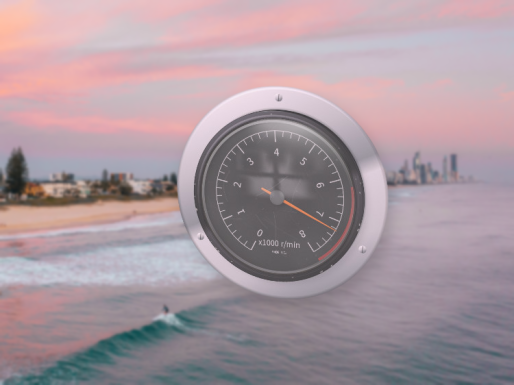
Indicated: 7200 (rpm)
